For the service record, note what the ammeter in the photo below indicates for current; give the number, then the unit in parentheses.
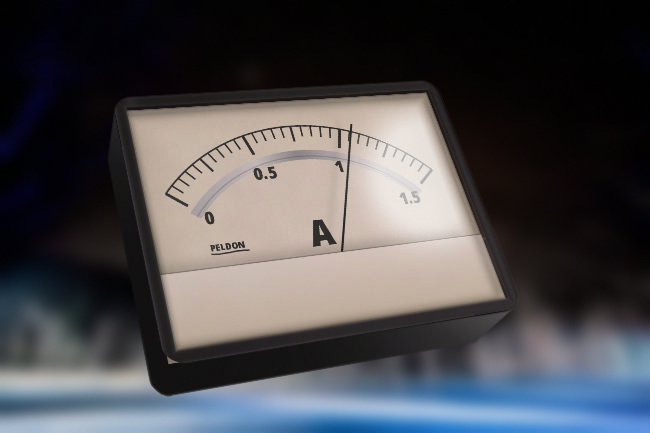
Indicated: 1.05 (A)
